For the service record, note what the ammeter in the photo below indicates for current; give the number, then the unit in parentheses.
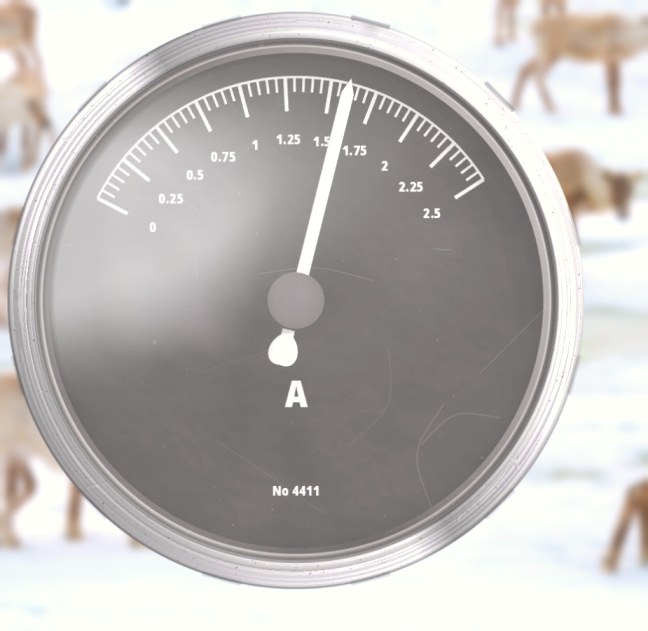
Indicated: 1.6 (A)
